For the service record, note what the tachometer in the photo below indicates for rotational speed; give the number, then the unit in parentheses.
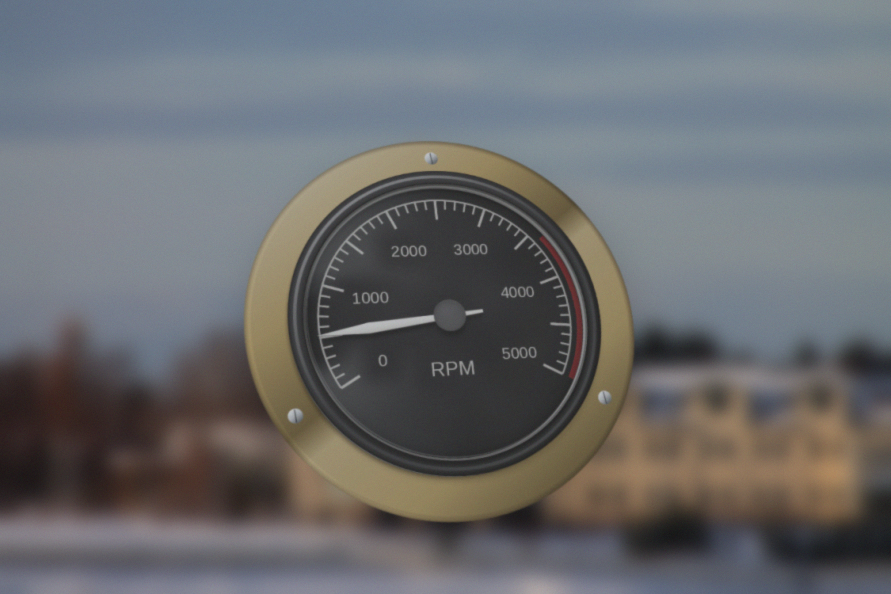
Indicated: 500 (rpm)
